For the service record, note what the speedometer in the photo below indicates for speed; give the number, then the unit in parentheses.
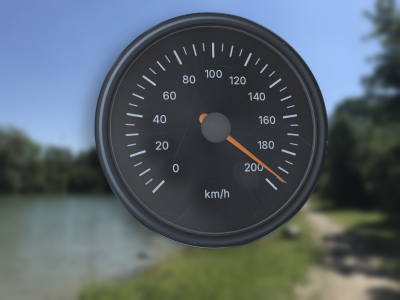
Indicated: 195 (km/h)
